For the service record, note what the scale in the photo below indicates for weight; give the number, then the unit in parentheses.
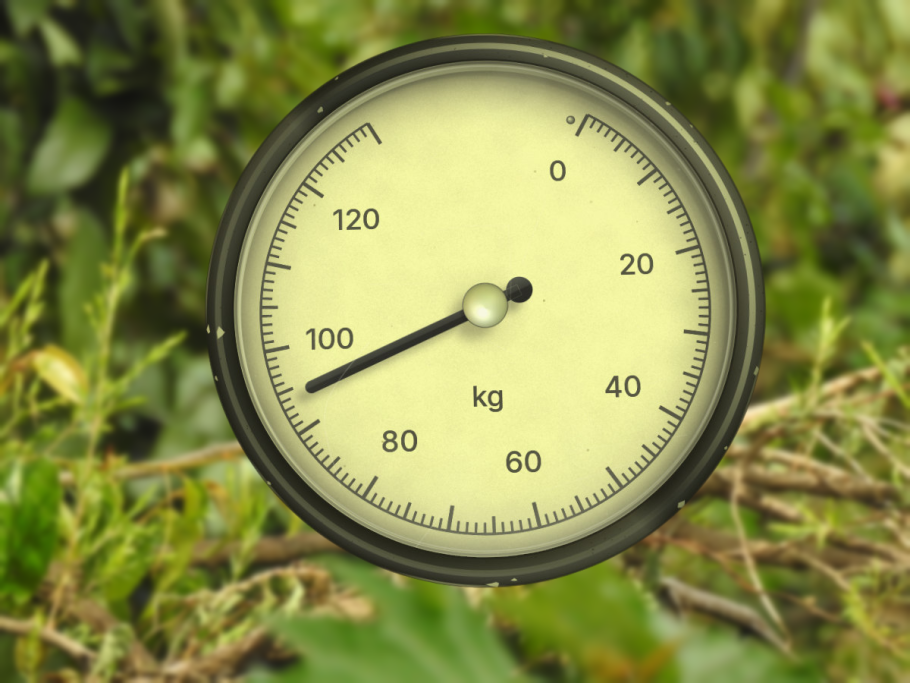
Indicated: 94 (kg)
